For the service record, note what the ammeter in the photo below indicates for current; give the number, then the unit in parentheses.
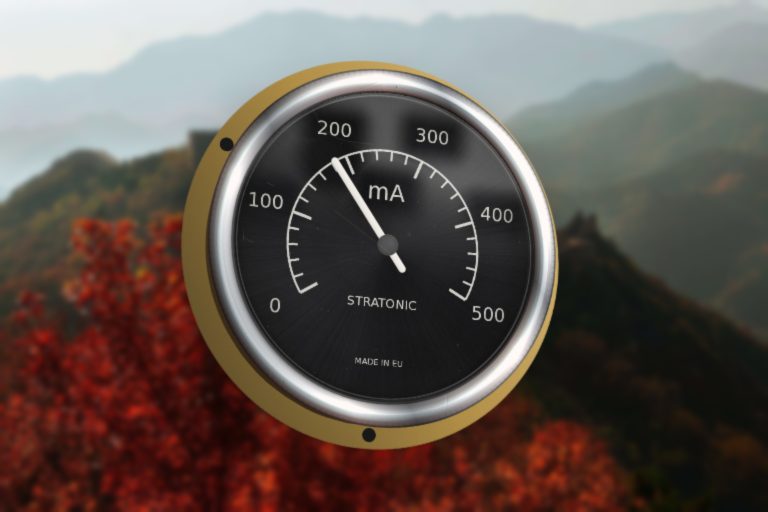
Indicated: 180 (mA)
